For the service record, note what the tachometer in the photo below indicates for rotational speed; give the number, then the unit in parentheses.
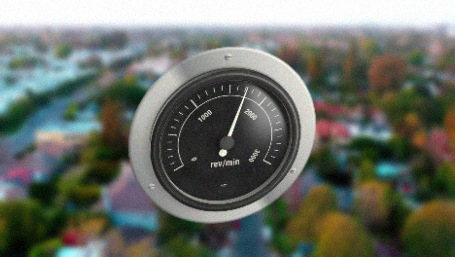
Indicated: 1700 (rpm)
